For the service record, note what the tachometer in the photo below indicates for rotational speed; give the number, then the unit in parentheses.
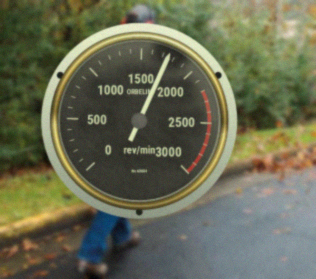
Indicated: 1750 (rpm)
